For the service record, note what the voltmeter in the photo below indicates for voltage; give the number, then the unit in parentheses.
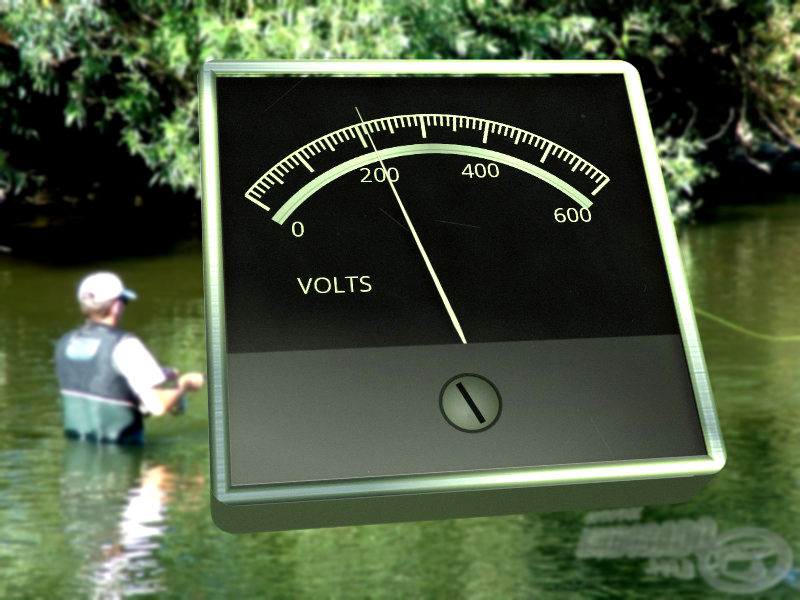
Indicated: 210 (V)
